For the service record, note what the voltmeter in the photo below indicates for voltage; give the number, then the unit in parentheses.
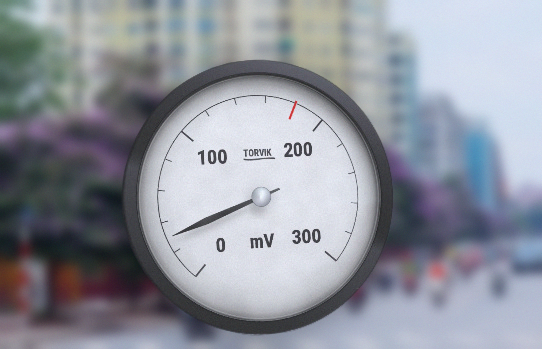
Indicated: 30 (mV)
